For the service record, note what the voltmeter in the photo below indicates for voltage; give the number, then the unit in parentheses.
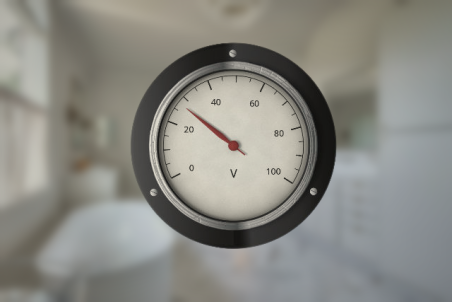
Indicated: 27.5 (V)
